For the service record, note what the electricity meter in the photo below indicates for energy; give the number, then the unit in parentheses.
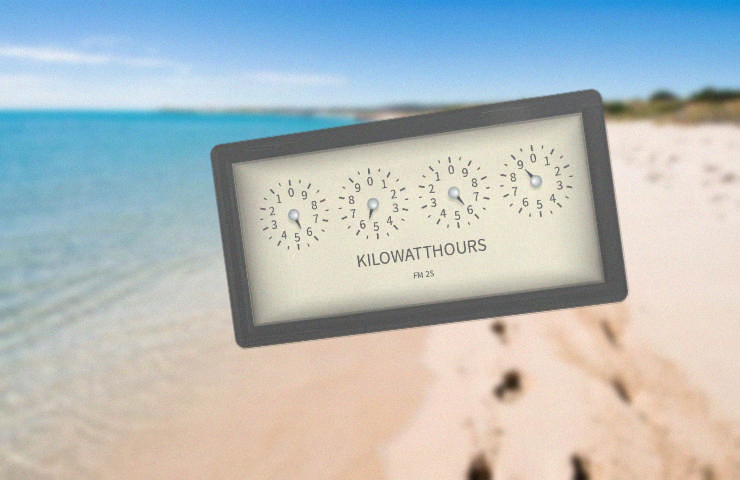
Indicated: 5559 (kWh)
